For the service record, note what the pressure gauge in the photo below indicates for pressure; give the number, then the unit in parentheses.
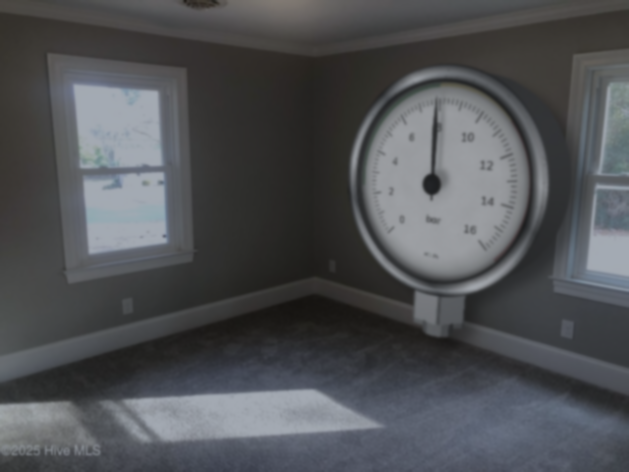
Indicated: 8 (bar)
